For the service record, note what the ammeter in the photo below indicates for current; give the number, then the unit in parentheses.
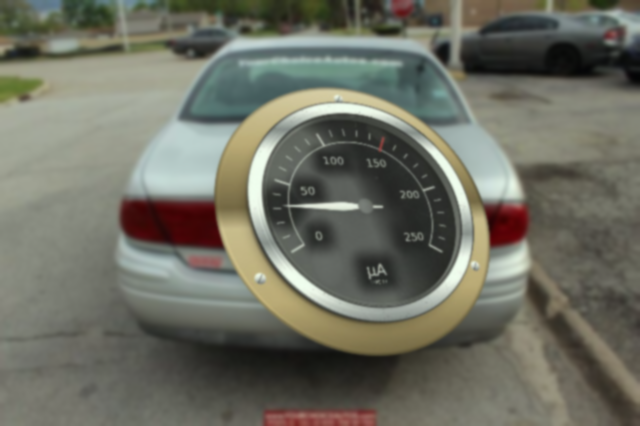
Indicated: 30 (µA)
